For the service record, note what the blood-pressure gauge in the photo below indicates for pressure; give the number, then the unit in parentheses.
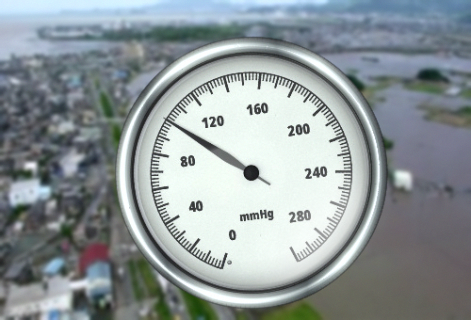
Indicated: 100 (mmHg)
